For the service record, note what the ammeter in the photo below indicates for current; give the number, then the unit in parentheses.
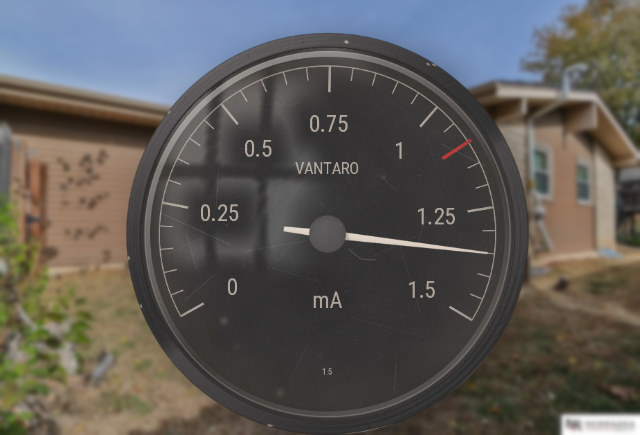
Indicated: 1.35 (mA)
